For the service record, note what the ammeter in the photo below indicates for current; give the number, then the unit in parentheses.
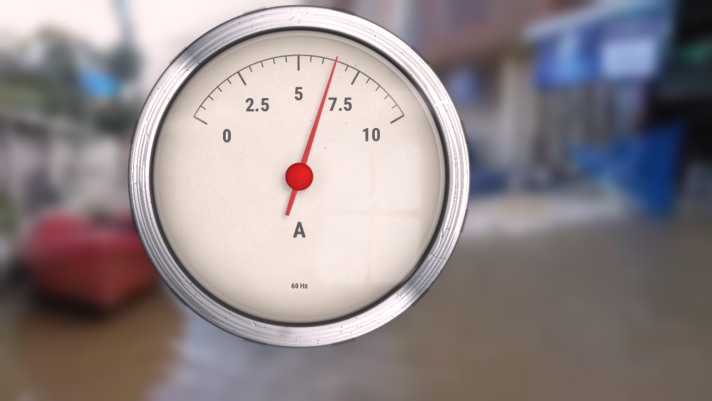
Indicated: 6.5 (A)
